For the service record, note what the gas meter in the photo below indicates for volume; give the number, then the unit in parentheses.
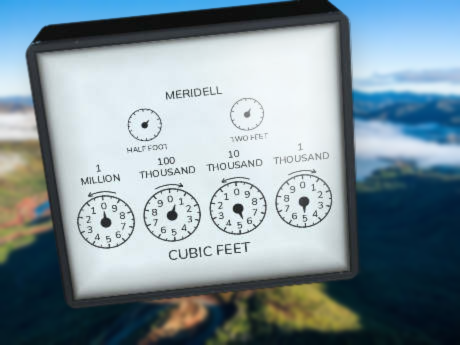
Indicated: 5500 (ft³)
